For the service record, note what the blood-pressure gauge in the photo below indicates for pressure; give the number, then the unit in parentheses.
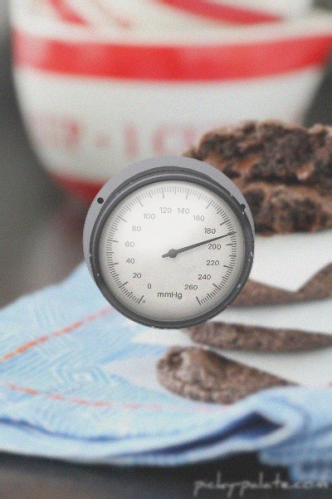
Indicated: 190 (mmHg)
